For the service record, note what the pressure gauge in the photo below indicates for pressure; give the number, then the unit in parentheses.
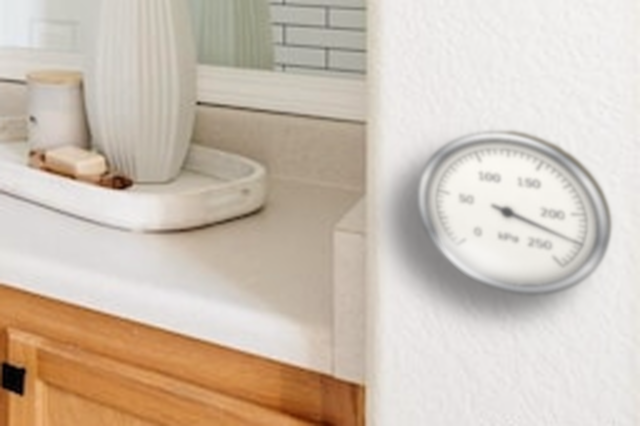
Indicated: 225 (kPa)
